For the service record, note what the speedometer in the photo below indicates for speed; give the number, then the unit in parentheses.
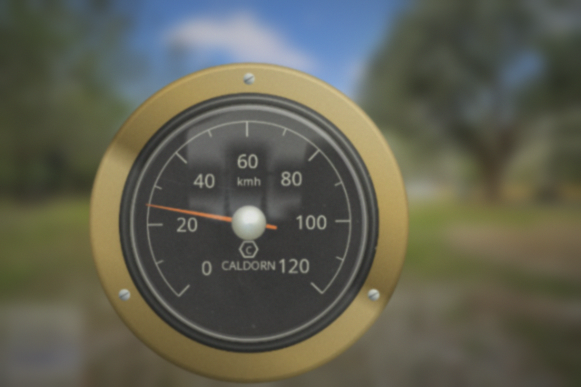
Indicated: 25 (km/h)
